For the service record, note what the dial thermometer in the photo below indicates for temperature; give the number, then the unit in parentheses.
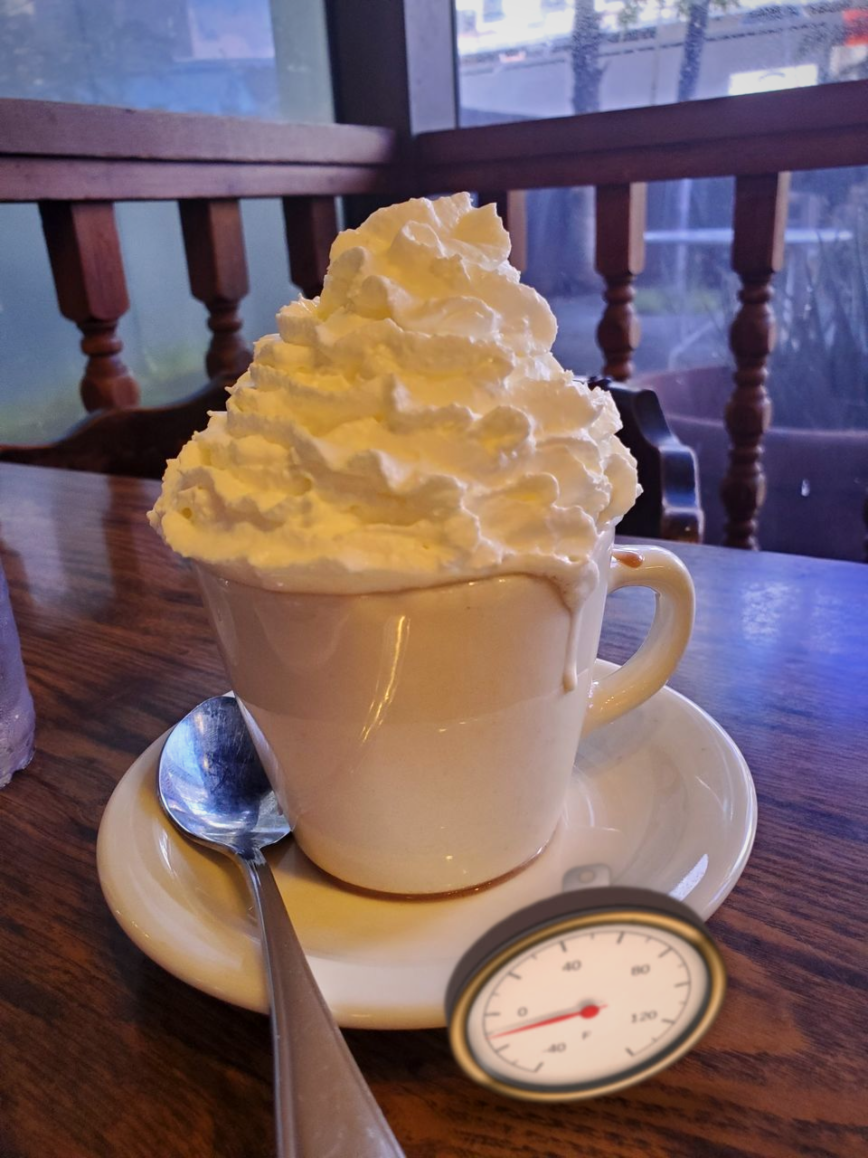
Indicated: -10 (°F)
